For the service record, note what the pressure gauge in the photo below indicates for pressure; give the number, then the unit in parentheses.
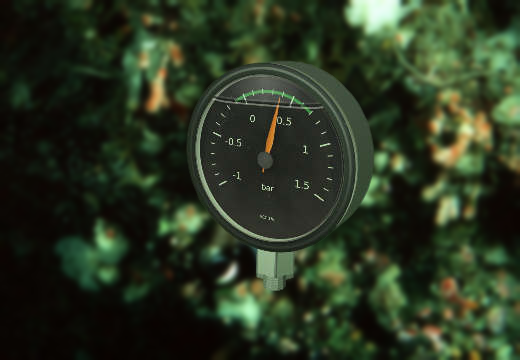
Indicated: 0.4 (bar)
